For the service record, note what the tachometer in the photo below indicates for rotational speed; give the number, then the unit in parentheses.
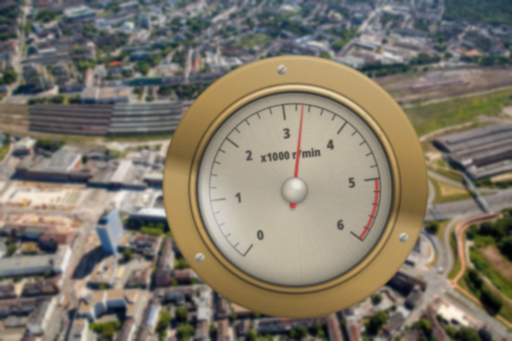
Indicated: 3300 (rpm)
